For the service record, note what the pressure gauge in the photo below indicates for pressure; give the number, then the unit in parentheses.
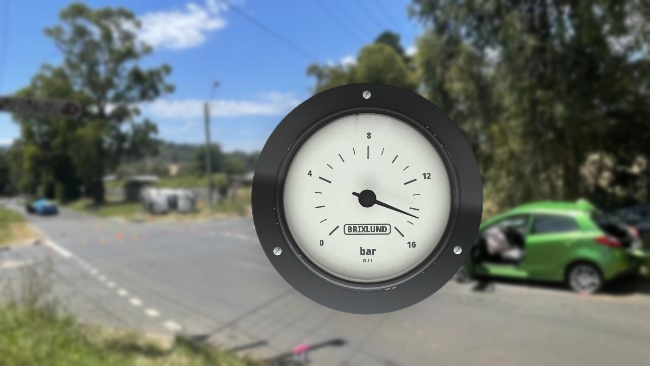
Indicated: 14.5 (bar)
